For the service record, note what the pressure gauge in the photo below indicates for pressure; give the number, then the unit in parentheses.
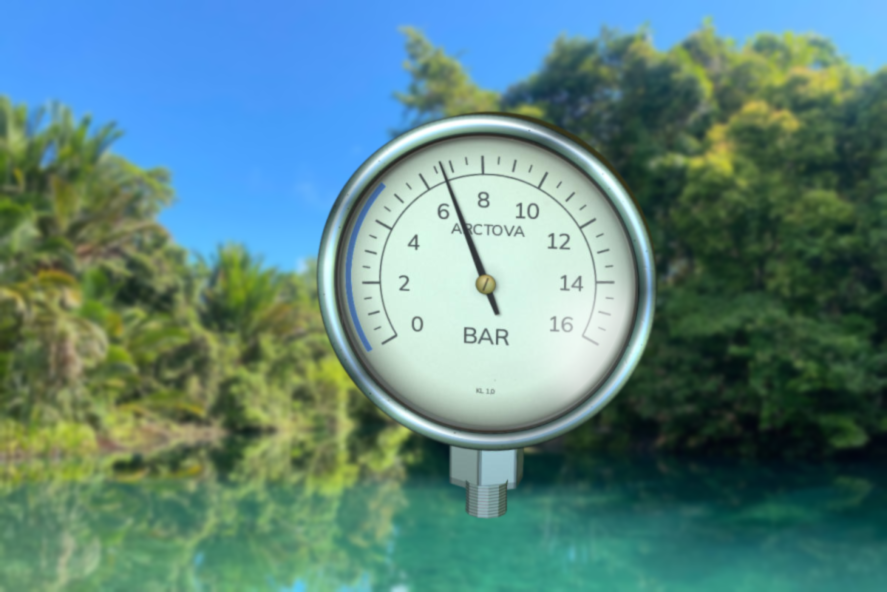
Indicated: 6.75 (bar)
